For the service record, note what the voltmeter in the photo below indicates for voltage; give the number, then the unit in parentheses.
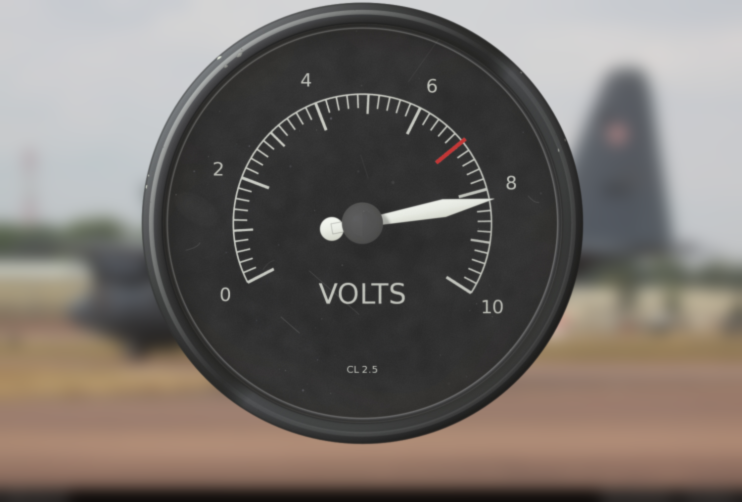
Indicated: 8.2 (V)
